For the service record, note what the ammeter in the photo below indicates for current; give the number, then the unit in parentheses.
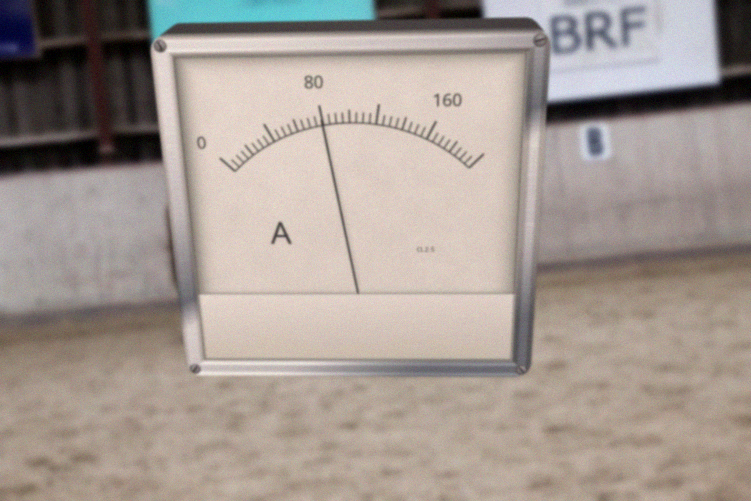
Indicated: 80 (A)
